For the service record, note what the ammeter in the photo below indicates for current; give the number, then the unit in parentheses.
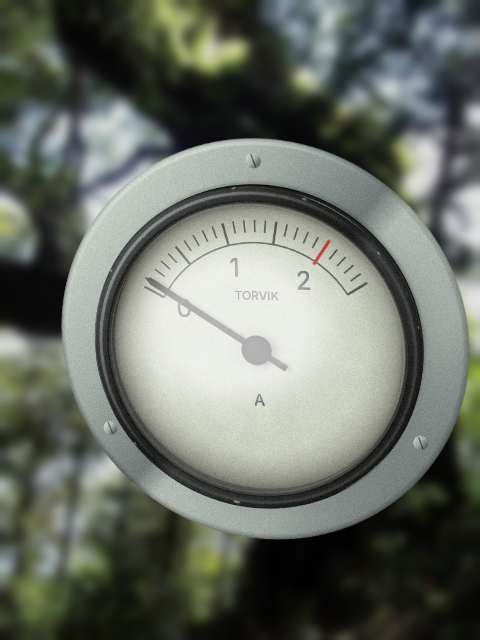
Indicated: 0.1 (A)
